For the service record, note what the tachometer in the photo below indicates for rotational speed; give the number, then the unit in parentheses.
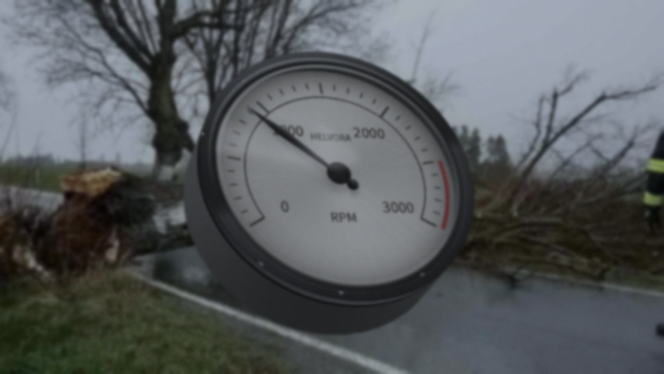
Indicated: 900 (rpm)
